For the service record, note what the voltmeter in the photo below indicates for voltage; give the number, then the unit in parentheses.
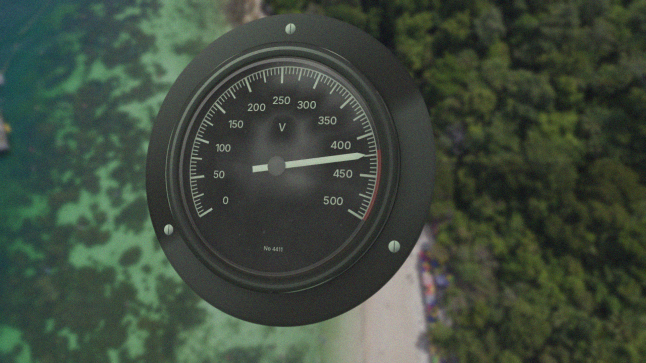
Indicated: 425 (V)
